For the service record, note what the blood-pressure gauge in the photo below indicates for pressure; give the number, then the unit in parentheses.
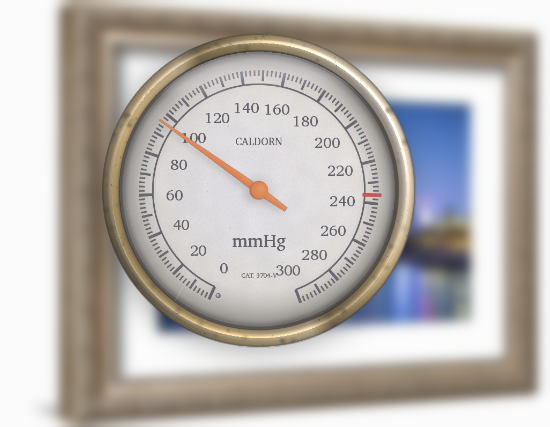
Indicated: 96 (mmHg)
